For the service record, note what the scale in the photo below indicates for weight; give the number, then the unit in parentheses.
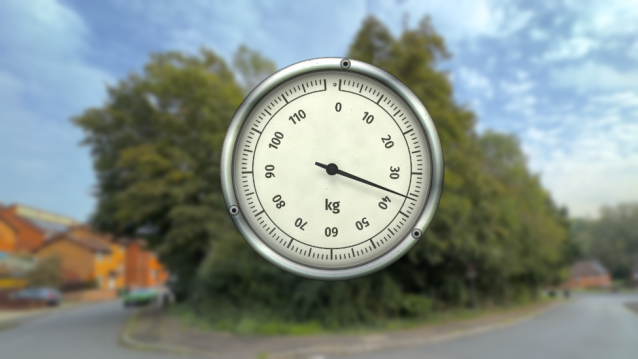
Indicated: 36 (kg)
